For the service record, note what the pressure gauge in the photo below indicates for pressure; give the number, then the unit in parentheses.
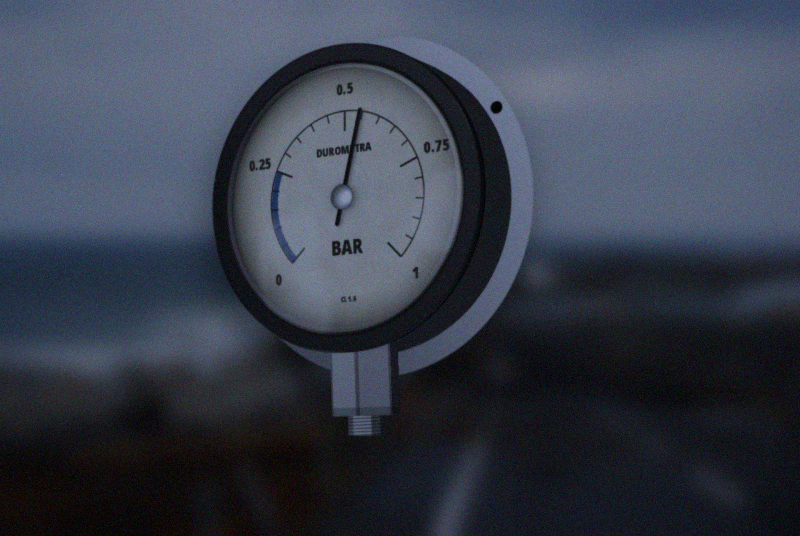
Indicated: 0.55 (bar)
